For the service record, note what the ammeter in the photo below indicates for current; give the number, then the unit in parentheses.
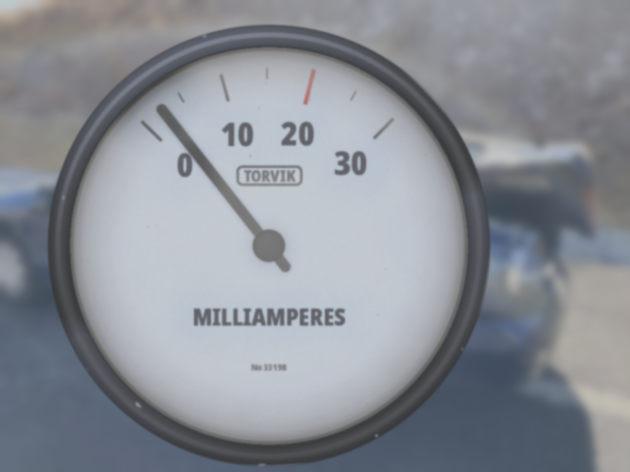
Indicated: 2.5 (mA)
